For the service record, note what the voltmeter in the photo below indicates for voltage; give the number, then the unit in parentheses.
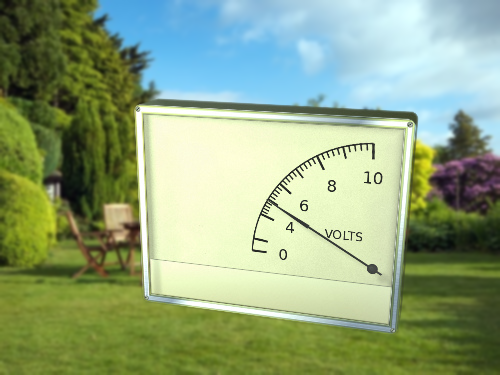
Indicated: 5 (V)
